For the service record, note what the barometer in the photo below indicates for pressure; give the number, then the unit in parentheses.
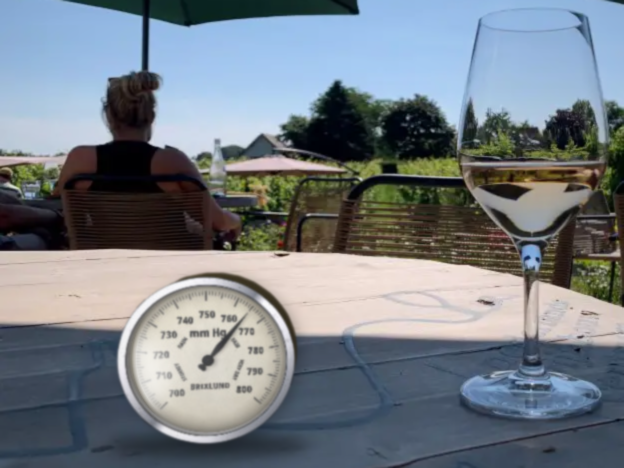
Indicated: 765 (mmHg)
